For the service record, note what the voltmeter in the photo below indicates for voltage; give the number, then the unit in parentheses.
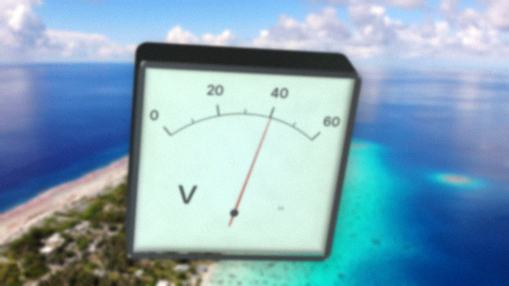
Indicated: 40 (V)
